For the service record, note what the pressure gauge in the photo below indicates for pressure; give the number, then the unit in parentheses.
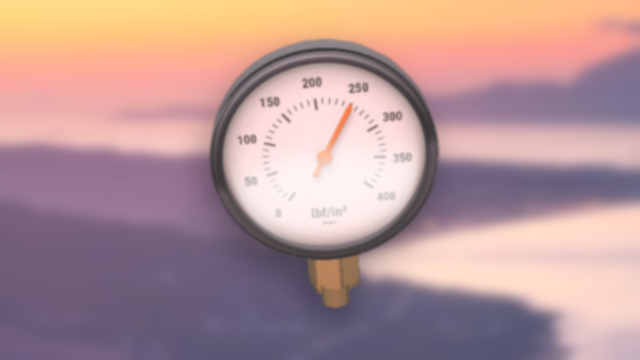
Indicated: 250 (psi)
